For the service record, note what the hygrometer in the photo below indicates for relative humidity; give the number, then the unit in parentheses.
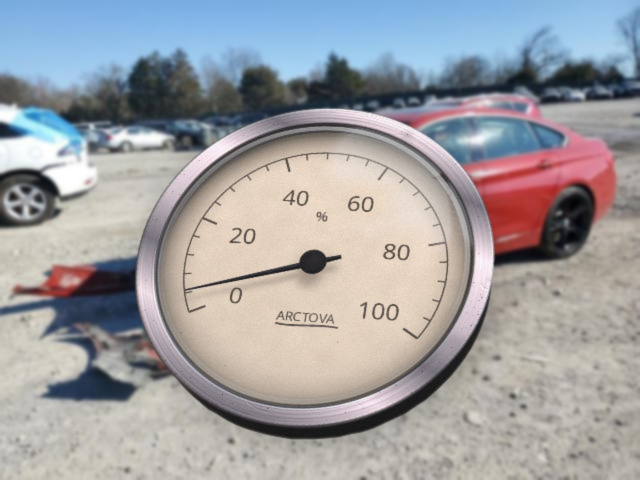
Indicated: 4 (%)
